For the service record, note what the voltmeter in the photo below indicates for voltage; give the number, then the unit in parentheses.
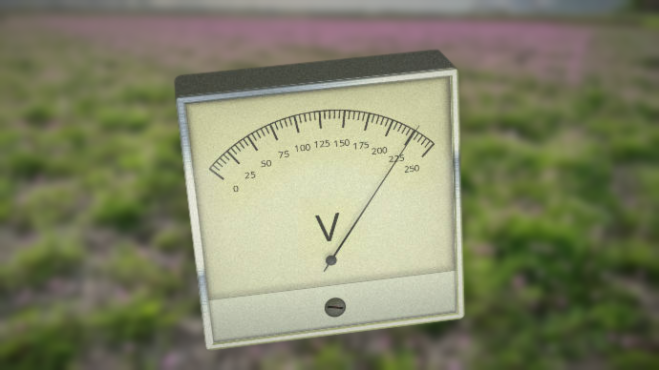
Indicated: 225 (V)
